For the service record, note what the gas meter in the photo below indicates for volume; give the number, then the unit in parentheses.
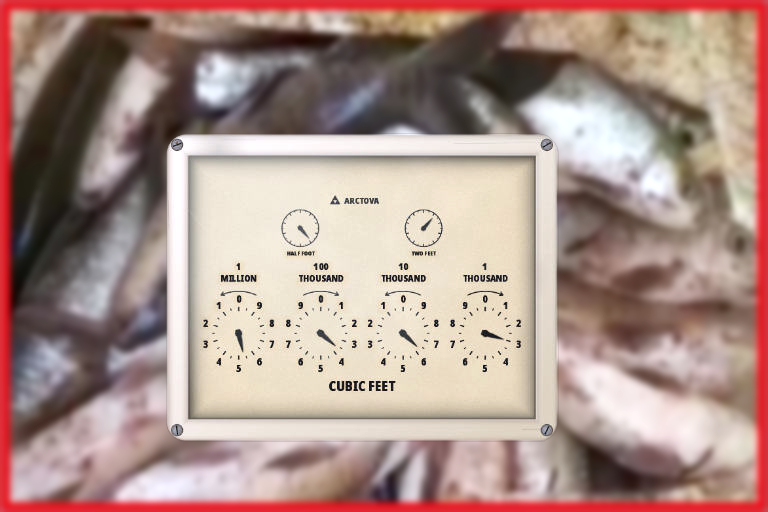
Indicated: 536300 (ft³)
